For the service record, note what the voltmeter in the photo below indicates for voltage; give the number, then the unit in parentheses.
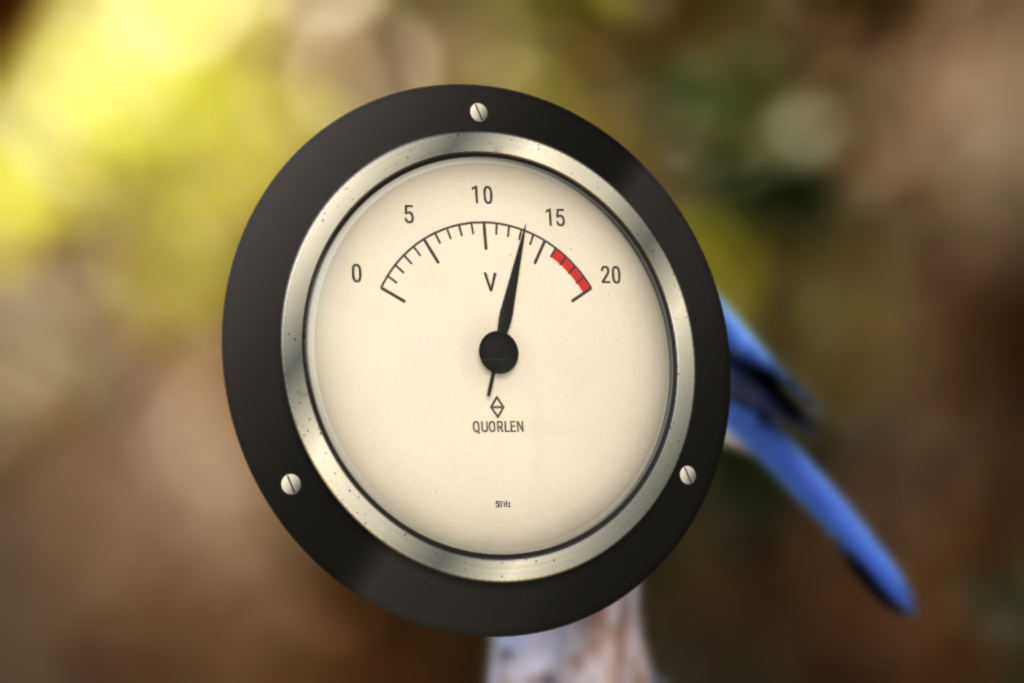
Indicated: 13 (V)
